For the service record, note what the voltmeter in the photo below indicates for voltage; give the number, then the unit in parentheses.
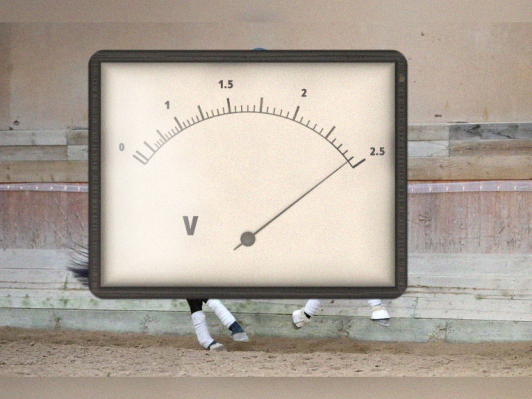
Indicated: 2.45 (V)
